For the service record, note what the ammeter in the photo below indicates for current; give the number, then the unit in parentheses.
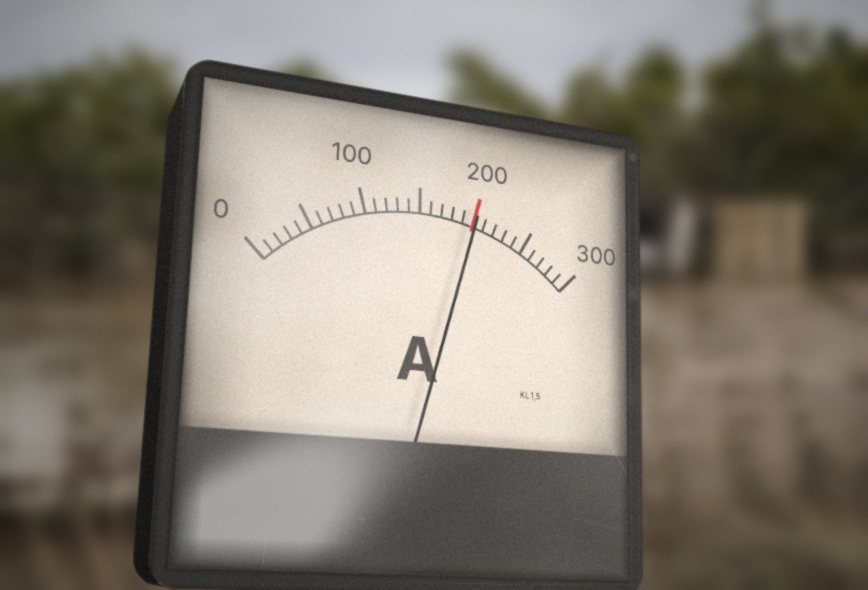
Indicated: 200 (A)
